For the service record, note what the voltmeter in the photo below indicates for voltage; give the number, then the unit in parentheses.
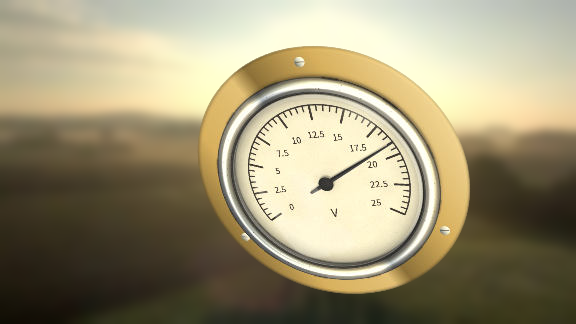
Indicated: 19 (V)
